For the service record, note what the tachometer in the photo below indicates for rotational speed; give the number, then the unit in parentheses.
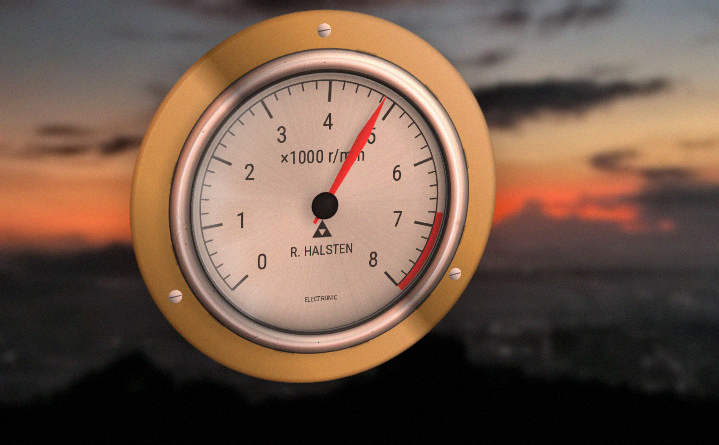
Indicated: 4800 (rpm)
